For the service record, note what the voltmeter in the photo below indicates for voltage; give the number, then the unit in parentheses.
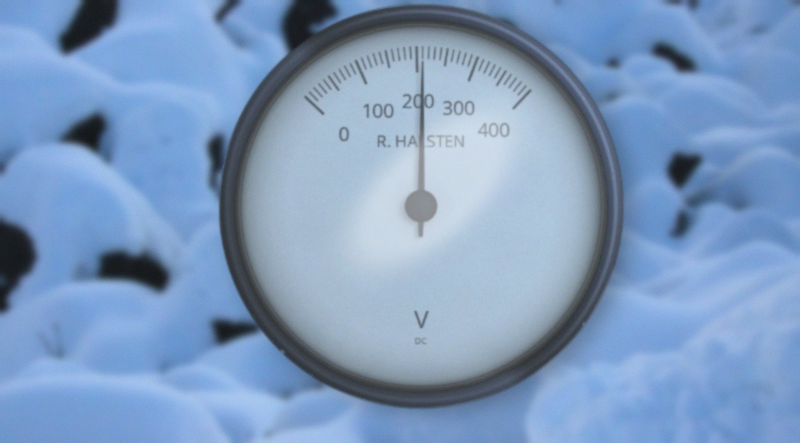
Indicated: 210 (V)
